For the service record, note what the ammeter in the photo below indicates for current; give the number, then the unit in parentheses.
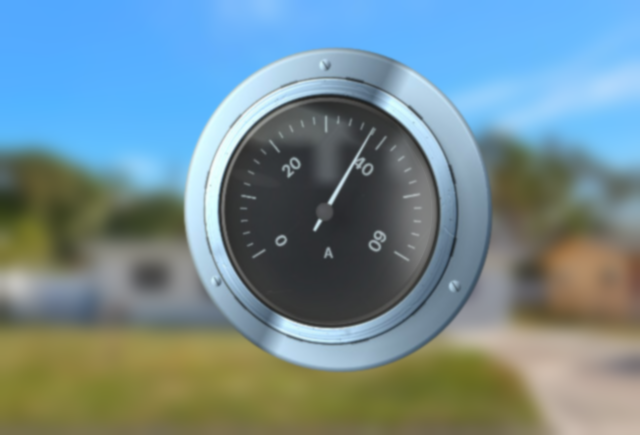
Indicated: 38 (A)
